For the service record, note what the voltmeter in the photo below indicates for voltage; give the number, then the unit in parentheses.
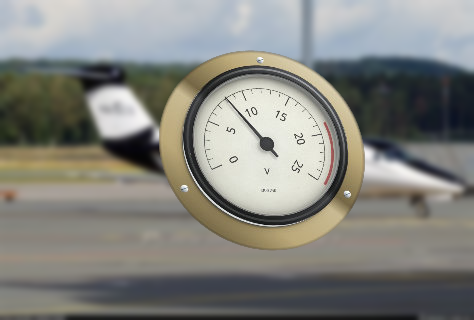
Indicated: 8 (V)
